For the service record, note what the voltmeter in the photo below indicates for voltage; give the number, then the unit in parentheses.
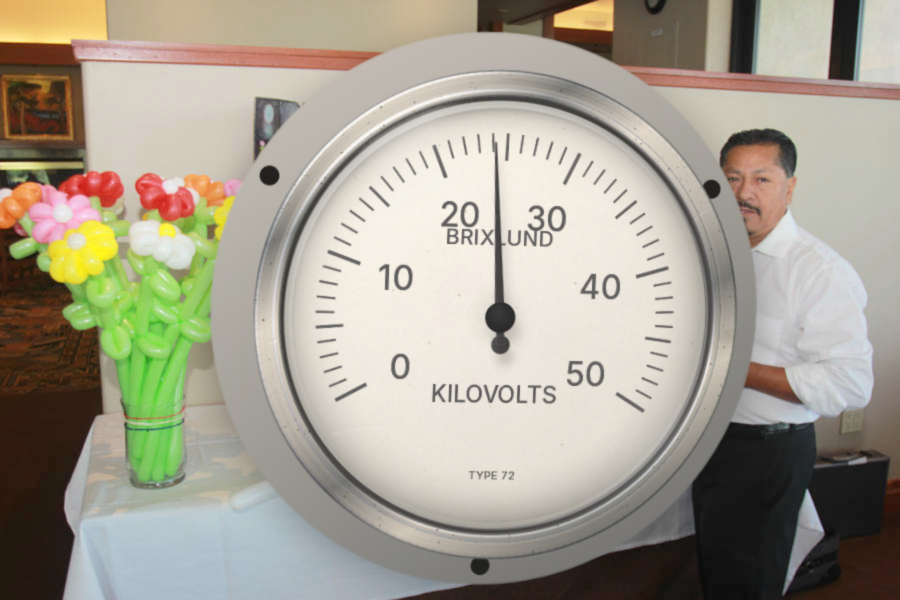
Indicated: 24 (kV)
